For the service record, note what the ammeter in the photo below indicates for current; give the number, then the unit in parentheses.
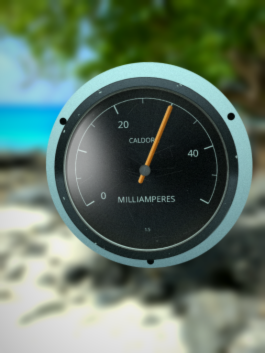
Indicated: 30 (mA)
